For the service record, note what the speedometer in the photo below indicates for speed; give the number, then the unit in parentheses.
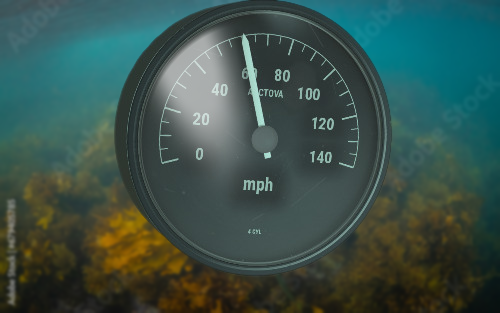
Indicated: 60 (mph)
